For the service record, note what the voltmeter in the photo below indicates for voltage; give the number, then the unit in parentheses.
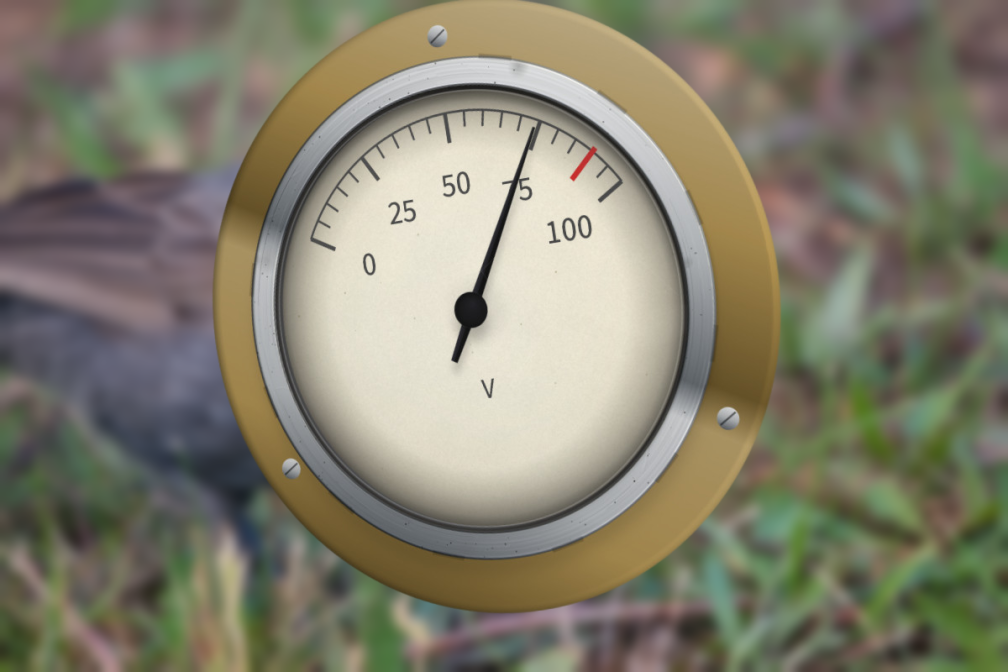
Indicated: 75 (V)
